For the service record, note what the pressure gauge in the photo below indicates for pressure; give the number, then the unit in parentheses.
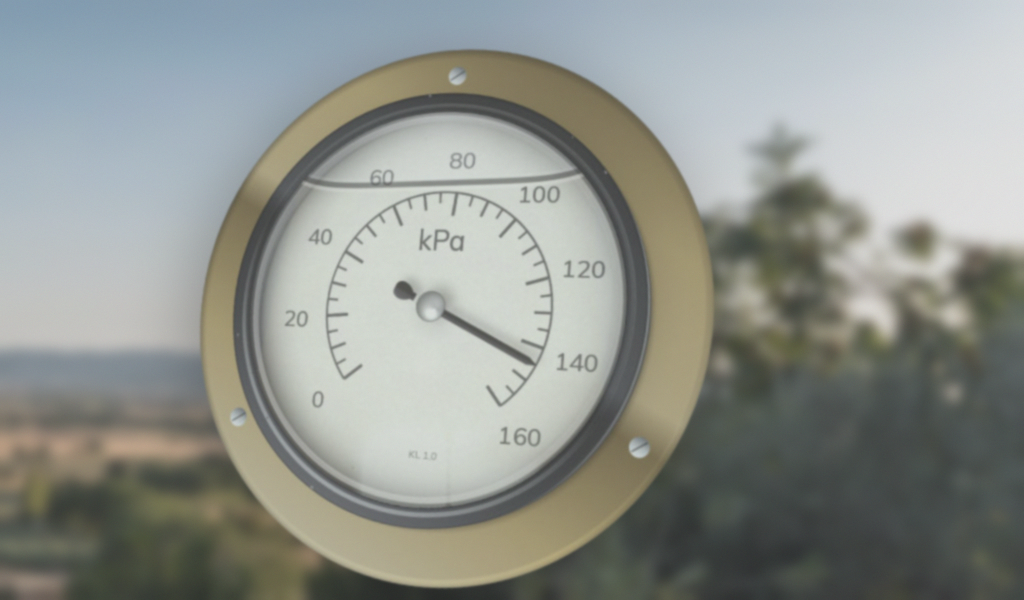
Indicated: 145 (kPa)
